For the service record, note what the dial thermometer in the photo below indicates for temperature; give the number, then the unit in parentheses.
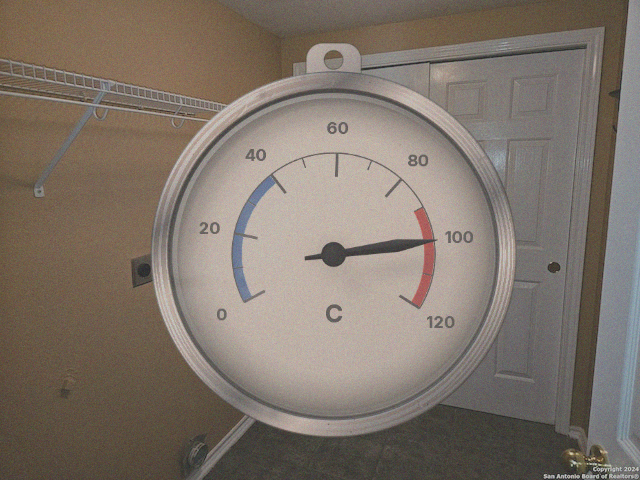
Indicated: 100 (°C)
